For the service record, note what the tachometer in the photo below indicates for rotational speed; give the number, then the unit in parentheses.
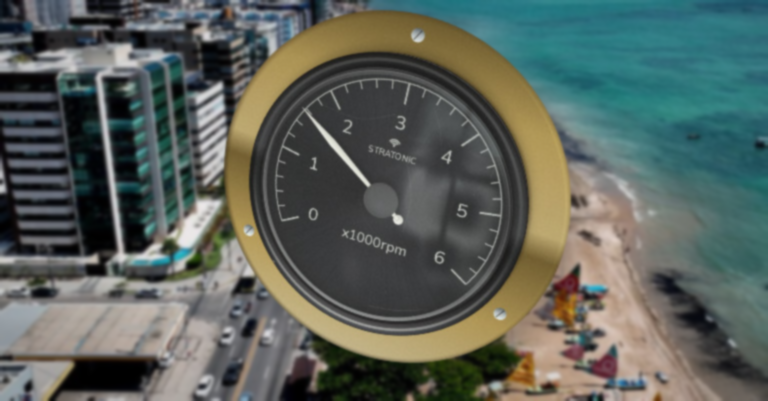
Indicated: 1600 (rpm)
